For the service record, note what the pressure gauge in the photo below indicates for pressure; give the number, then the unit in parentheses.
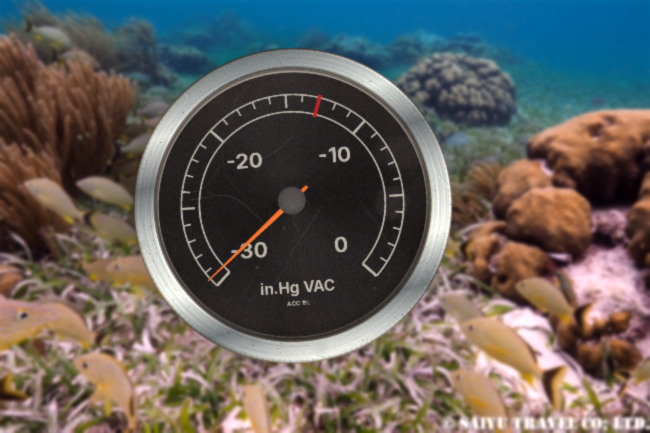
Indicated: -29.5 (inHg)
